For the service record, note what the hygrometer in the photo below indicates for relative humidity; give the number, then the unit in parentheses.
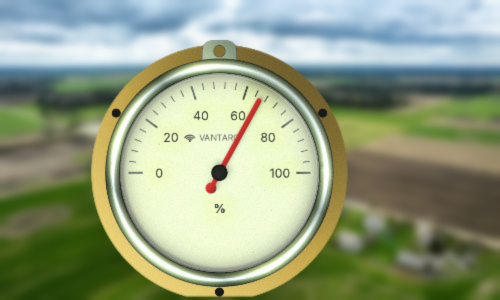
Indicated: 66 (%)
